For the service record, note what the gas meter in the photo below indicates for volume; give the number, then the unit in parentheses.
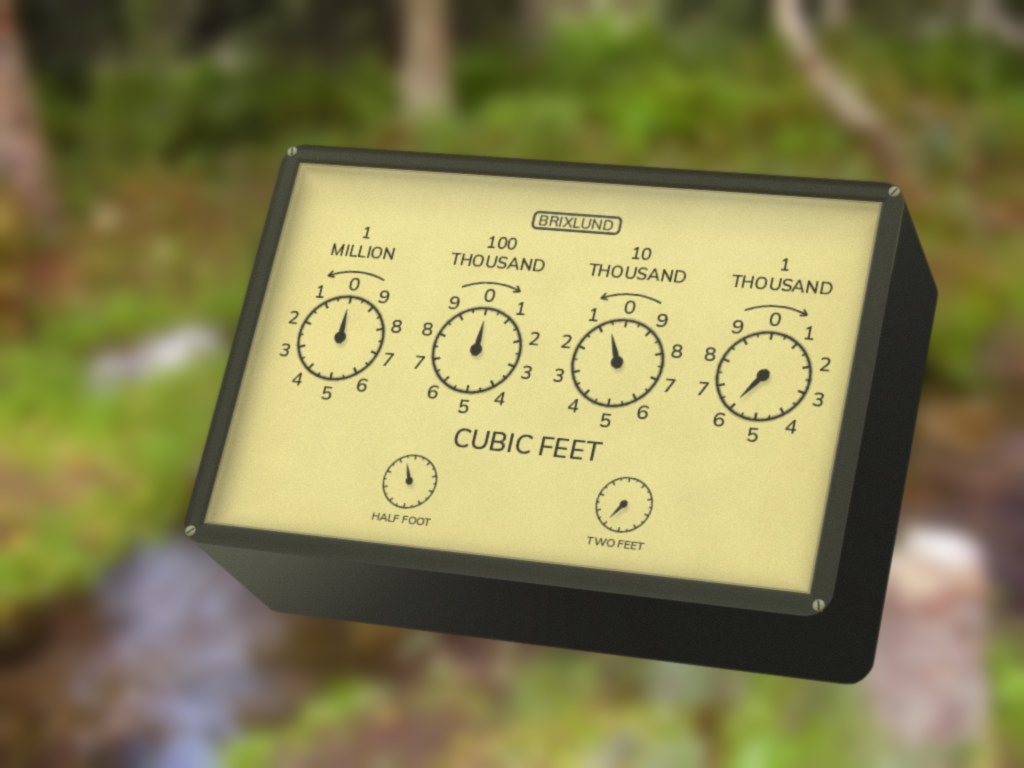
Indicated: 600 (ft³)
